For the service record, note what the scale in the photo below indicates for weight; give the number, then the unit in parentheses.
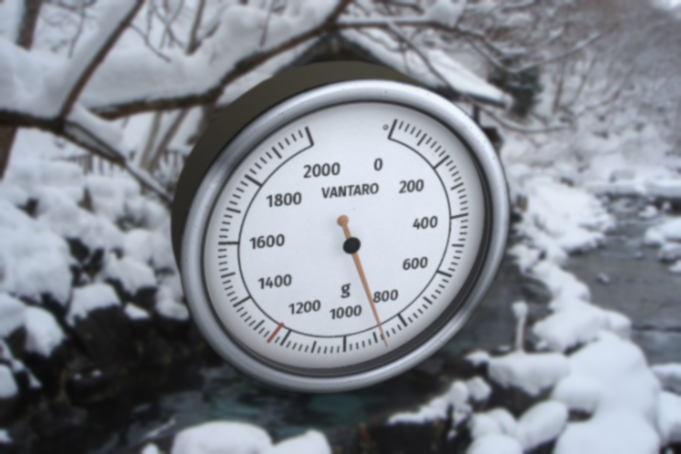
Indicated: 880 (g)
